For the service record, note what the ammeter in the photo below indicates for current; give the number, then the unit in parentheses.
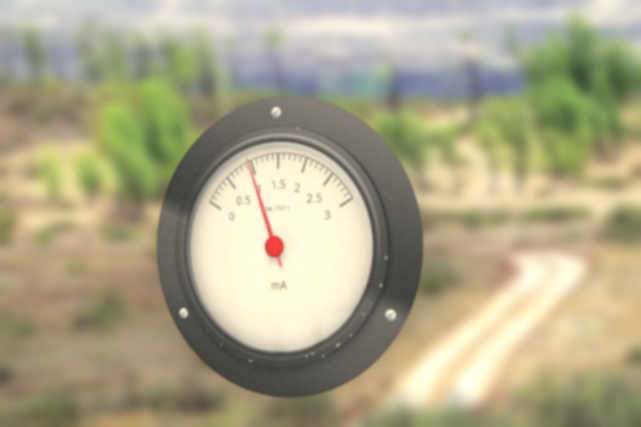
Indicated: 1 (mA)
